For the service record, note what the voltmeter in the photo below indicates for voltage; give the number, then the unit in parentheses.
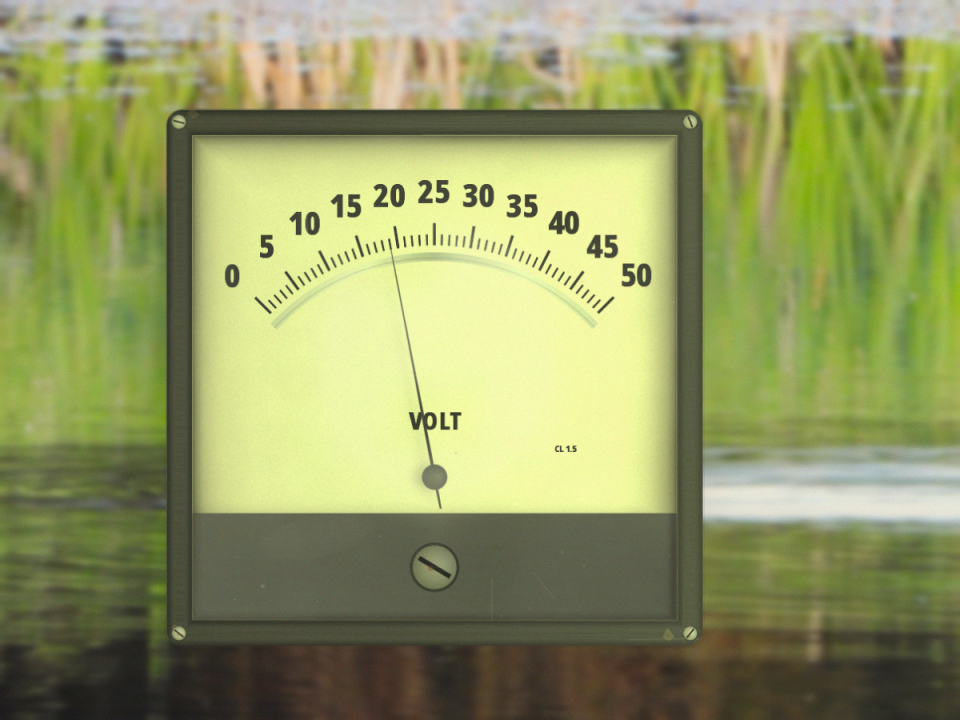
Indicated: 19 (V)
